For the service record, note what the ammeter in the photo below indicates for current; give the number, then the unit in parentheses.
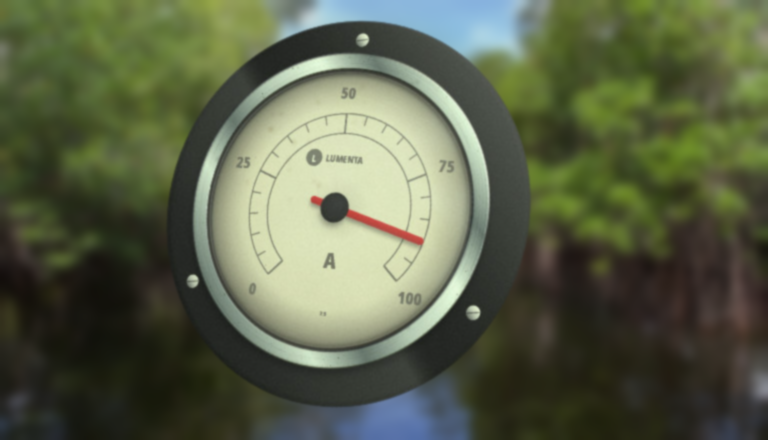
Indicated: 90 (A)
